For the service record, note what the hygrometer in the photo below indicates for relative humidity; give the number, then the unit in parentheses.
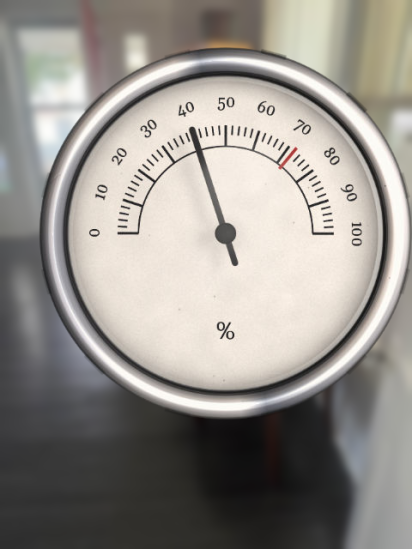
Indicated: 40 (%)
